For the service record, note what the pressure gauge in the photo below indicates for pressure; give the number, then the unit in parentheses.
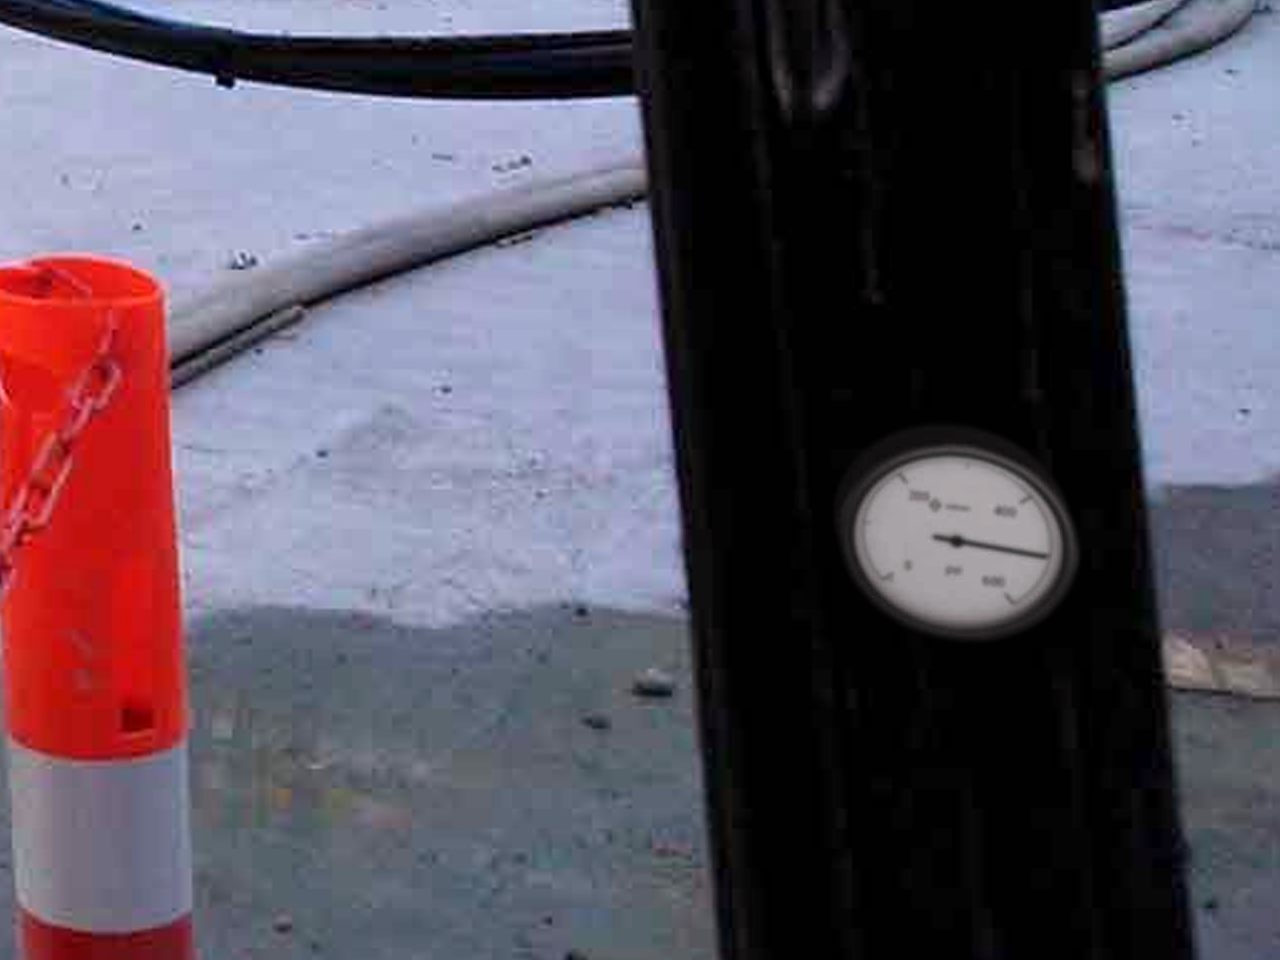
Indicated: 500 (psi)
